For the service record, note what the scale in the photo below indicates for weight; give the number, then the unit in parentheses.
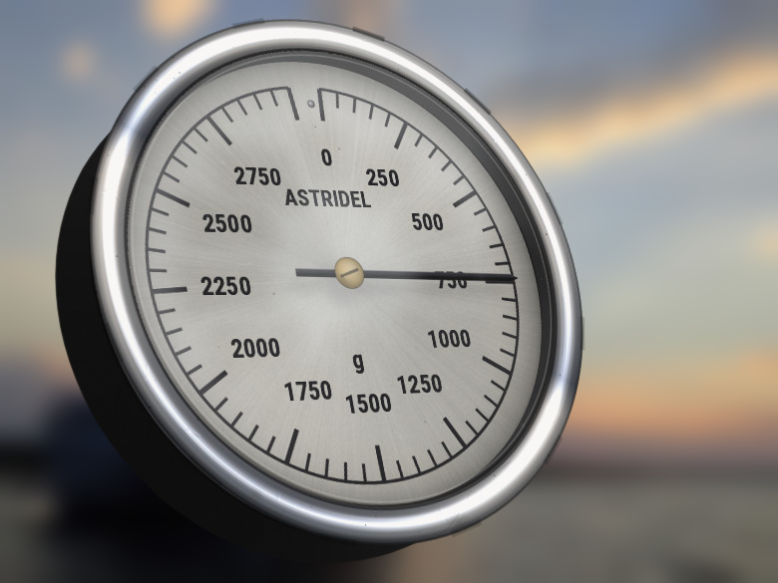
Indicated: 750 (g)
